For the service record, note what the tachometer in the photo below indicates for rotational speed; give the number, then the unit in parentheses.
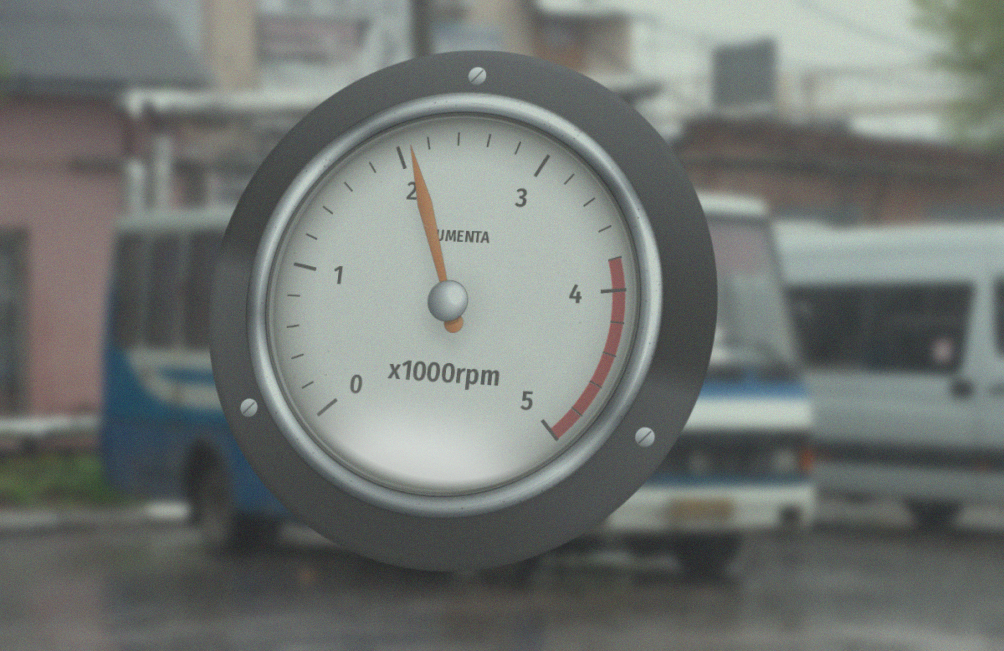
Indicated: 2100 (rpm)
